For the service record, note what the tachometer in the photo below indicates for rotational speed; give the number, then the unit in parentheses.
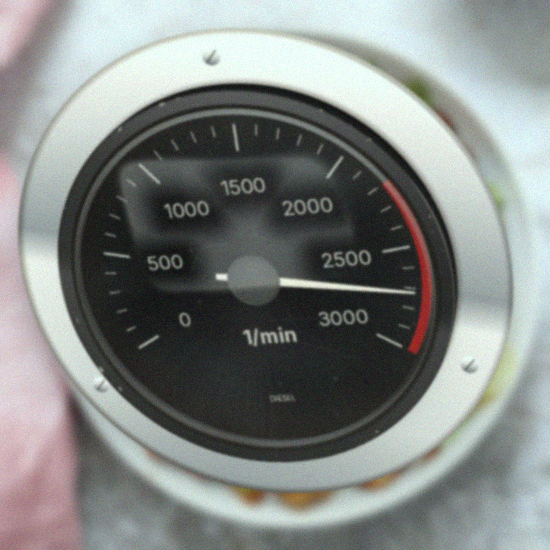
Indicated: 2700 (rpm)
